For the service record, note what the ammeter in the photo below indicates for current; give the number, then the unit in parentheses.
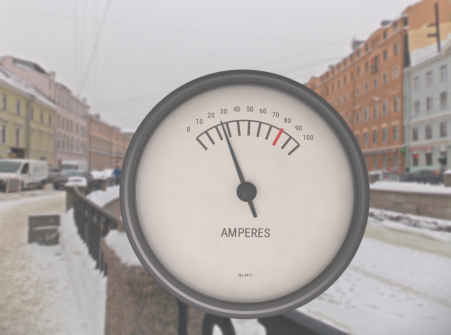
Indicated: 25 (A)
